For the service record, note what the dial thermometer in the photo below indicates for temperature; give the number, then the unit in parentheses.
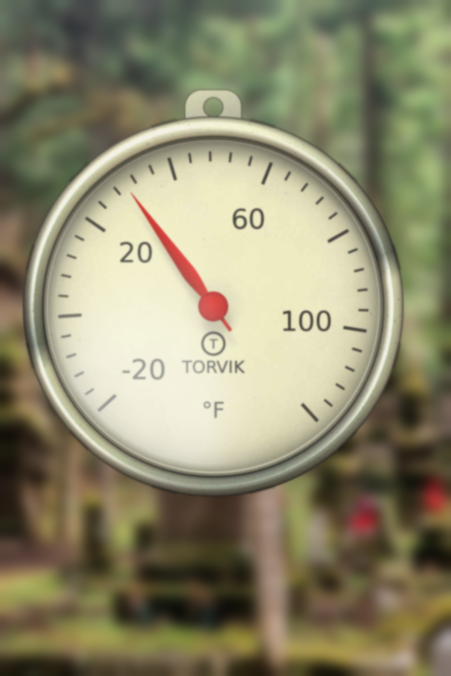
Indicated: 30 (°F)
